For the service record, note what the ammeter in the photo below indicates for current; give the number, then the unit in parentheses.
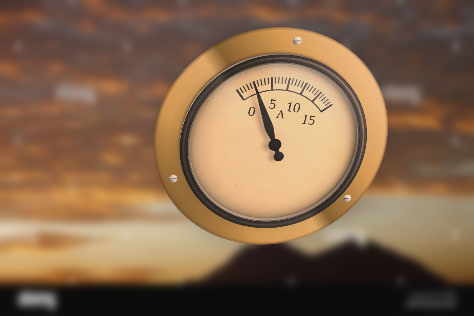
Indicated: 2.5 (A)
